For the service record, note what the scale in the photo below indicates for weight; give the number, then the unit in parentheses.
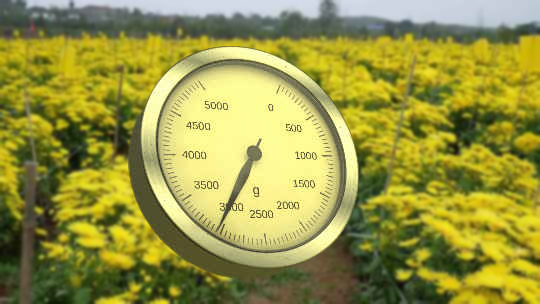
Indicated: 3050 (g)
